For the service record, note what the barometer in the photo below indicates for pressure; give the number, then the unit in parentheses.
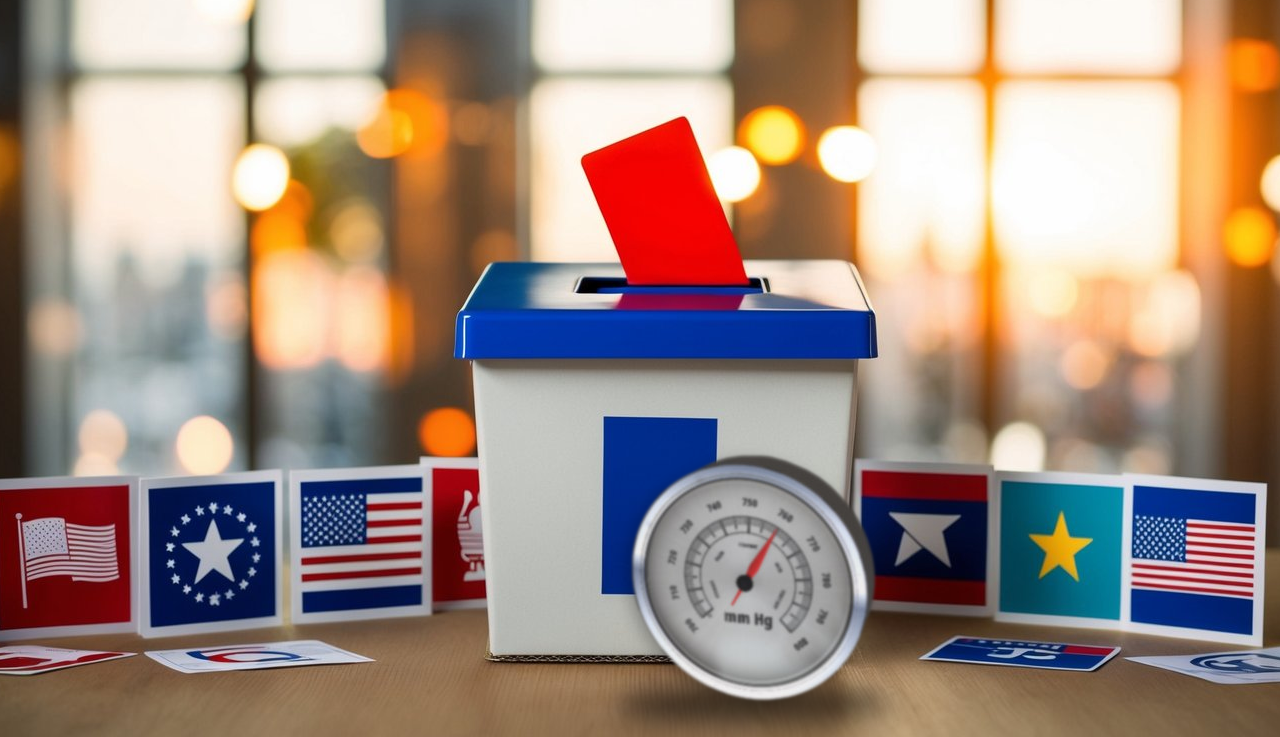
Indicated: 760 (mmHg)
